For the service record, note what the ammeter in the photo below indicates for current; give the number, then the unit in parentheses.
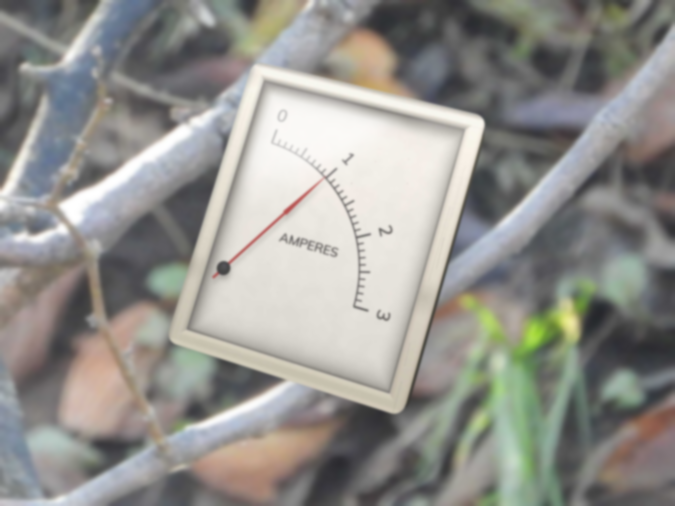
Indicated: 1 (A)
